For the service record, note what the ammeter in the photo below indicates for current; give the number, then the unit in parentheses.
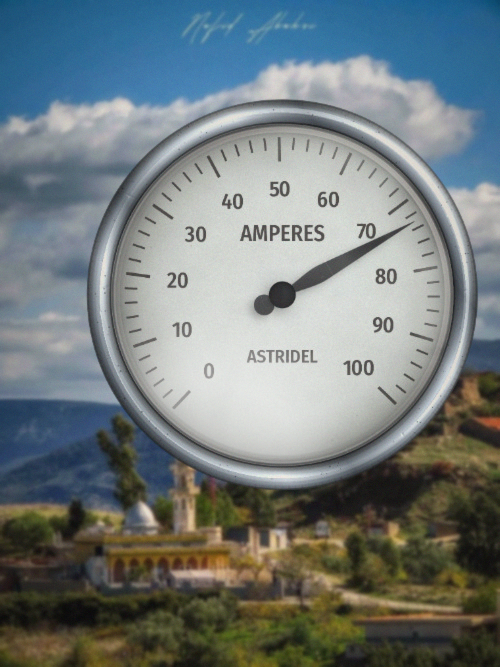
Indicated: 73 (A)
